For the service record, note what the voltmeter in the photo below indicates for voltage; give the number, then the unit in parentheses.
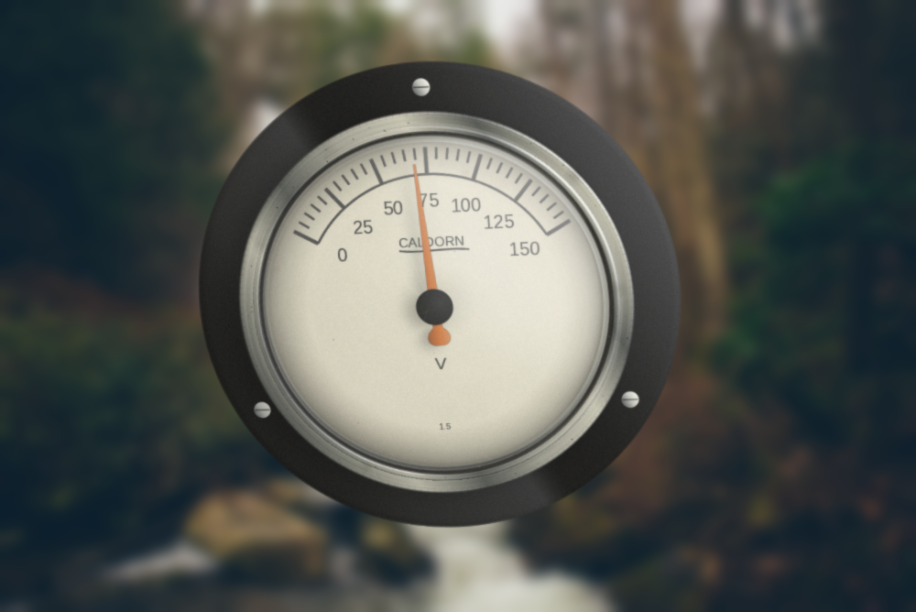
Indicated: 70 (V)
